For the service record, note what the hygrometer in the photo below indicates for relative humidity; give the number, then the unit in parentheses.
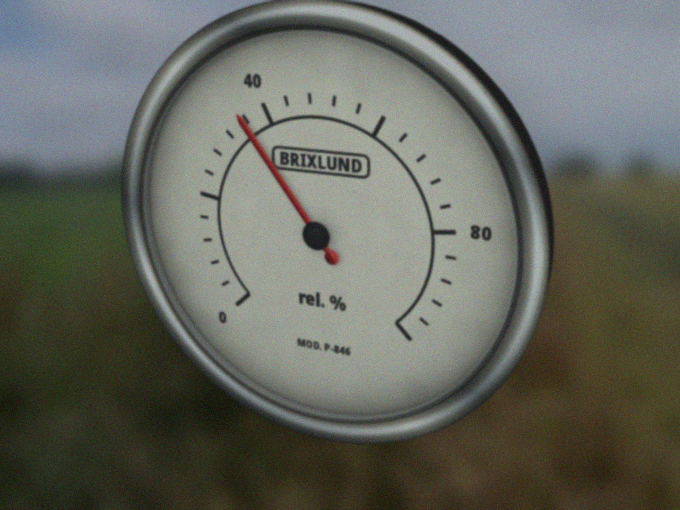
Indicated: 36 (%)
